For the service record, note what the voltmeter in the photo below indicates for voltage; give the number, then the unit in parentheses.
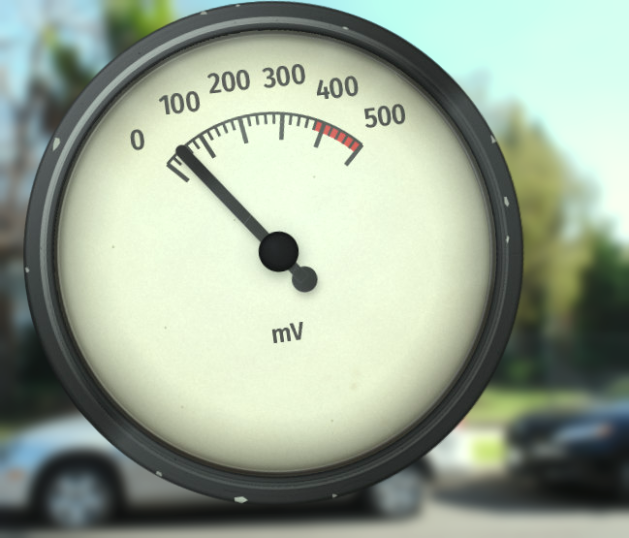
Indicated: 40 (mV)
